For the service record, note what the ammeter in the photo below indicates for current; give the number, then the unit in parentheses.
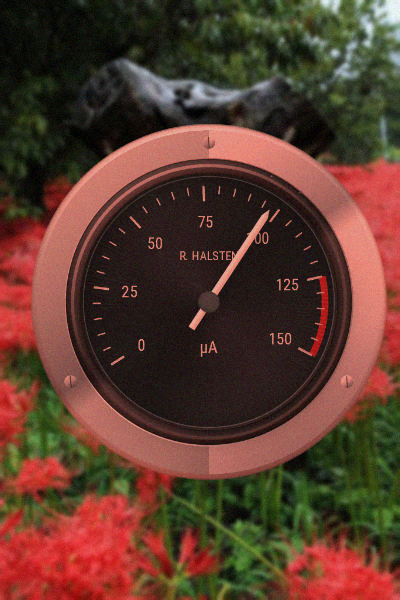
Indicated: 97.5 (µA)
